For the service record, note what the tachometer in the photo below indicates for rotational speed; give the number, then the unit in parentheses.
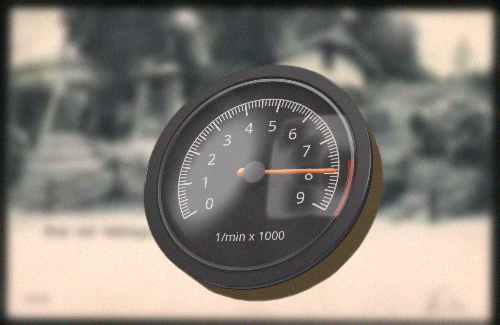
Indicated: 8000 (rpm)
